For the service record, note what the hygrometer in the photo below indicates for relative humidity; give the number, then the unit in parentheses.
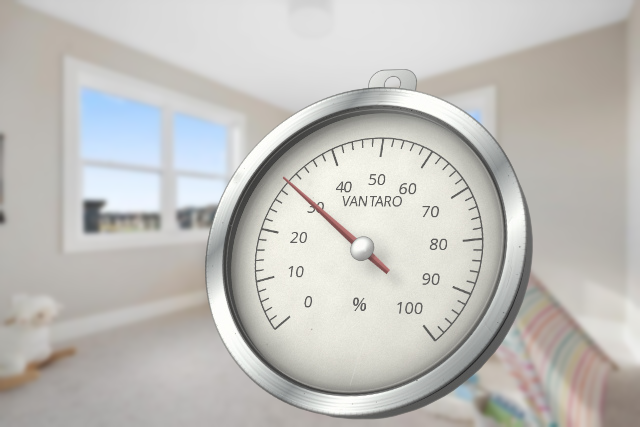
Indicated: 30 (%)
